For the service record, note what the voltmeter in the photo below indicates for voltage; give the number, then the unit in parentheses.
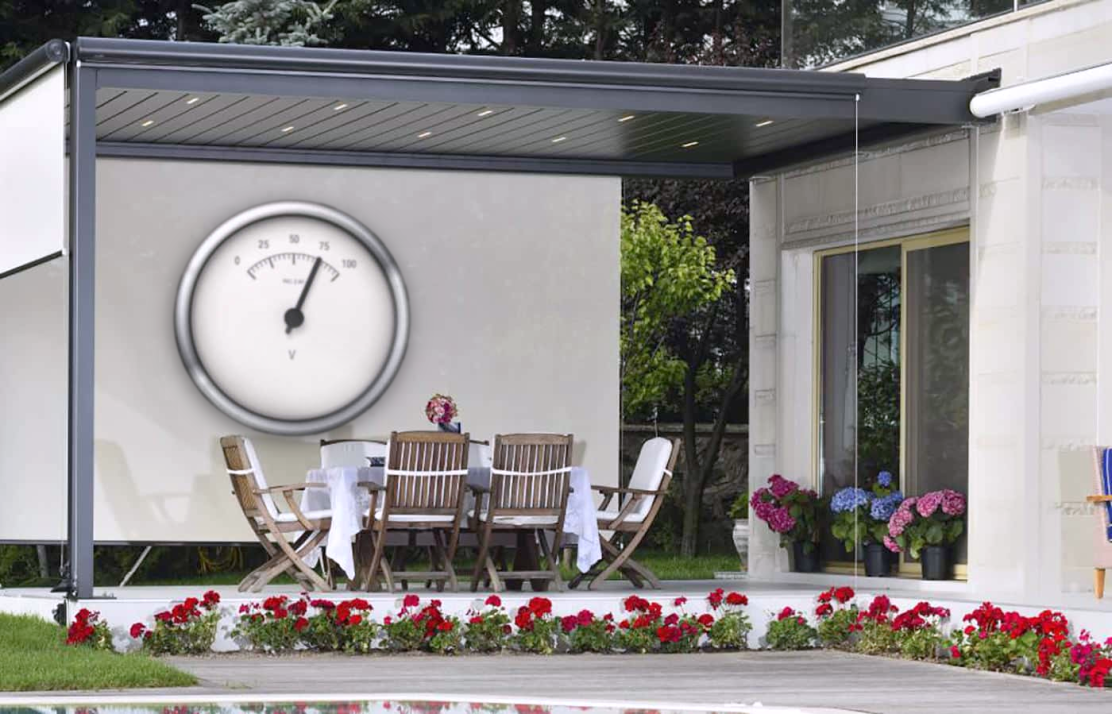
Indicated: 75 (V)
